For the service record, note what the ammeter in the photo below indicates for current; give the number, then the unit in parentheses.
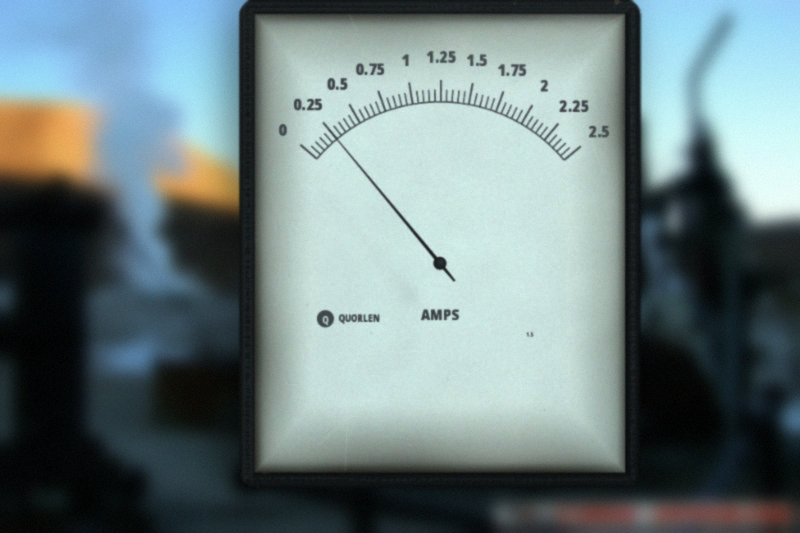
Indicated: 0.25 (A)
